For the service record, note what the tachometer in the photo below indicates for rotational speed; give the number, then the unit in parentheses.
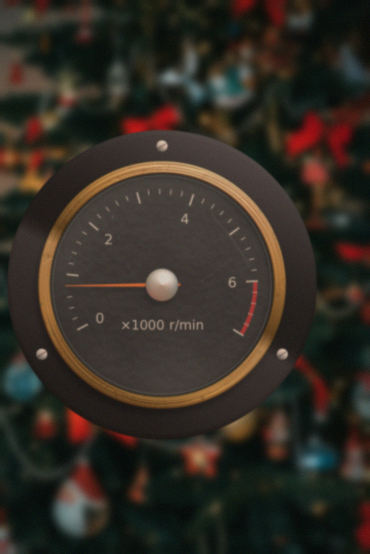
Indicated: 800 (rpm)
